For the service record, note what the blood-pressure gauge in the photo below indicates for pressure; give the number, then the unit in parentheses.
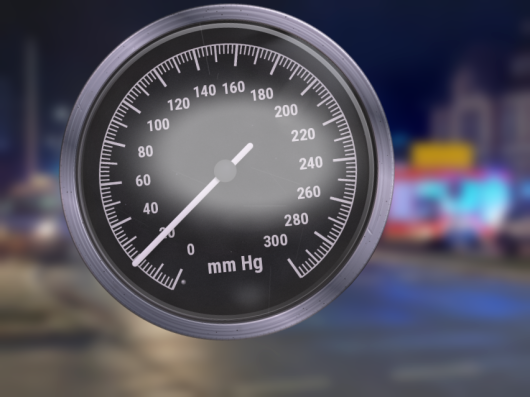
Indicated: 20 (mmHg)
